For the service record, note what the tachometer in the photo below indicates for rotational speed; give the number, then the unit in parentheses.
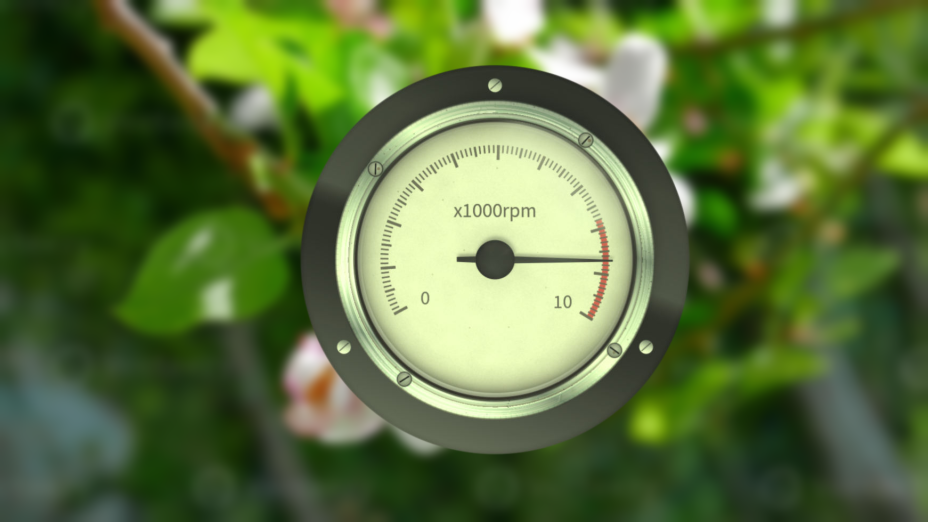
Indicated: 8700 (rpm)
